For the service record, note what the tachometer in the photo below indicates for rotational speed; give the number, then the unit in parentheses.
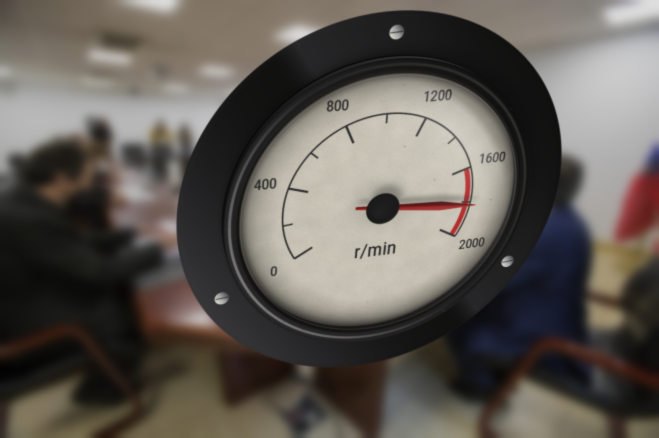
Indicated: 1800 (rpm)
